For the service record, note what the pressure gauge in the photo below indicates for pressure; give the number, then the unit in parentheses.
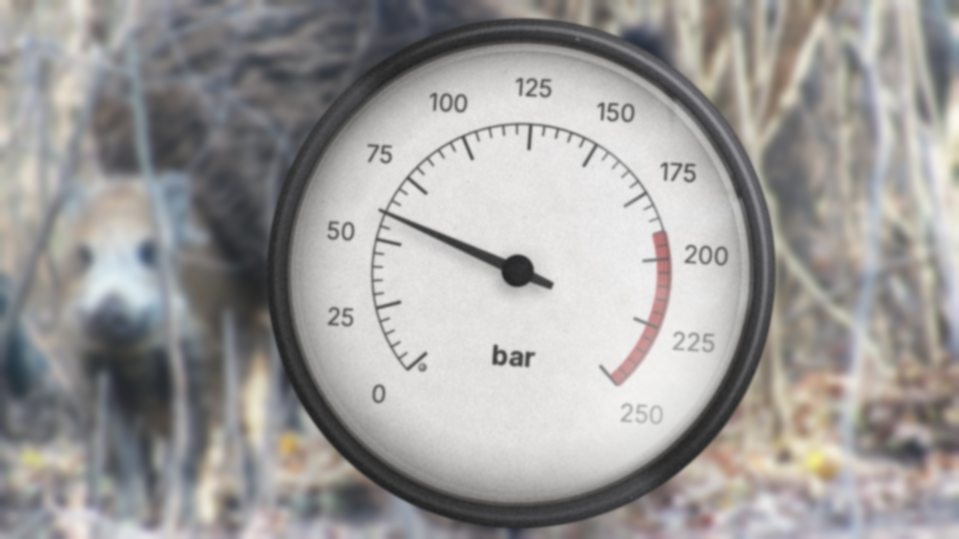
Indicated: 60 (bar)
